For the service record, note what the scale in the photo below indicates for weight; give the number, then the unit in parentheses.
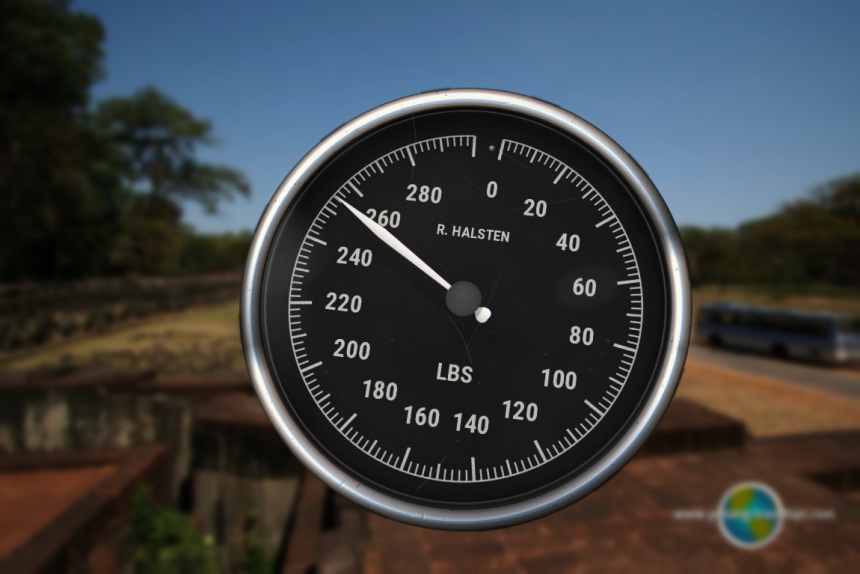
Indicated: 254 (lb)
